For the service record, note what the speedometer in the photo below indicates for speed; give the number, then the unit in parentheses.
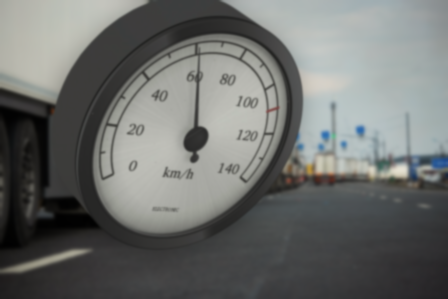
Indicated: 60 (km/h)
